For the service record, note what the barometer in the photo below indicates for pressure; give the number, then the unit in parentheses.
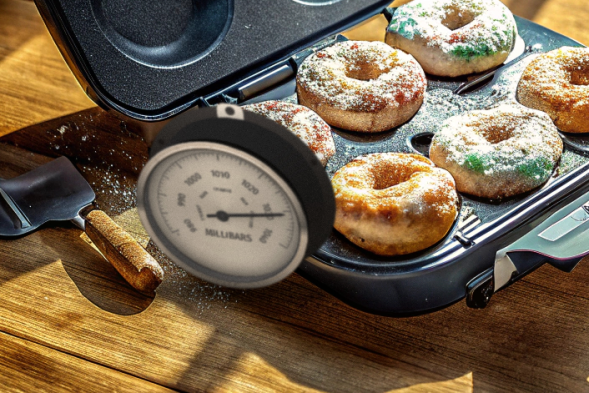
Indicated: 1030 (mbar)
